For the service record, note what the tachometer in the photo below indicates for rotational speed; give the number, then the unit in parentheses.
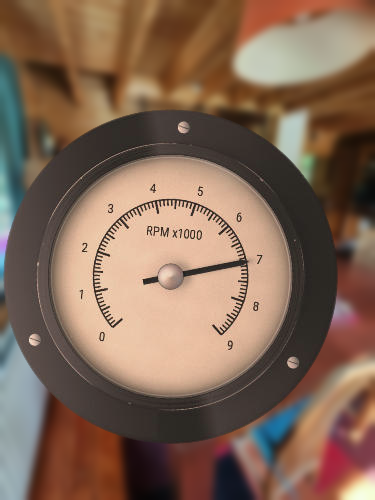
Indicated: 7000 (rpm)
